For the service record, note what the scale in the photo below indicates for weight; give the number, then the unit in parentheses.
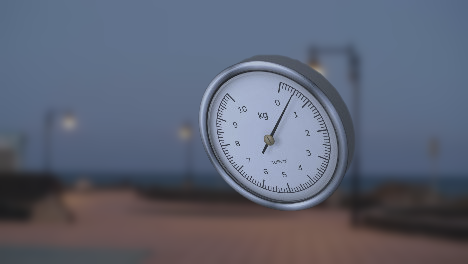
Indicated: 0.5 (kg)
